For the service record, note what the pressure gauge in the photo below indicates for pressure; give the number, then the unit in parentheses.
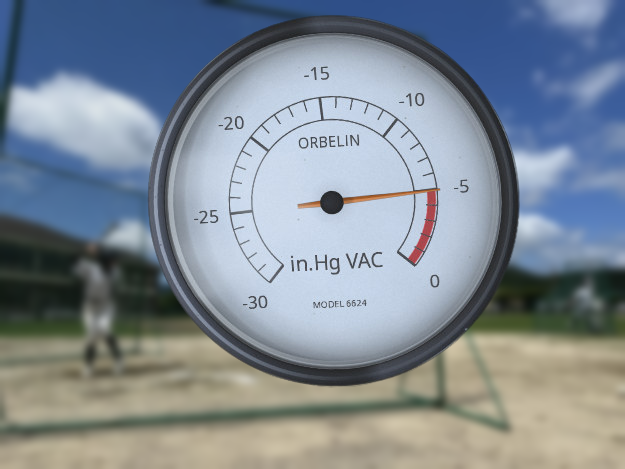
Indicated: -5 (inHg)
